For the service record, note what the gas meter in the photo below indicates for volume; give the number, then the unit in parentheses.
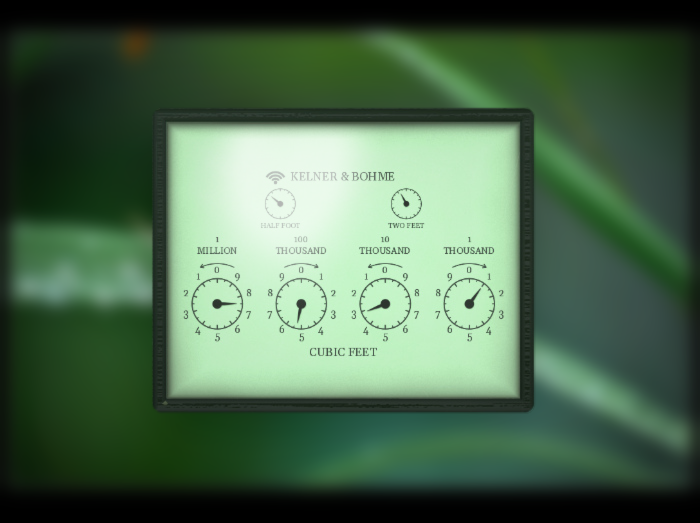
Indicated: 753100 (ft³)
